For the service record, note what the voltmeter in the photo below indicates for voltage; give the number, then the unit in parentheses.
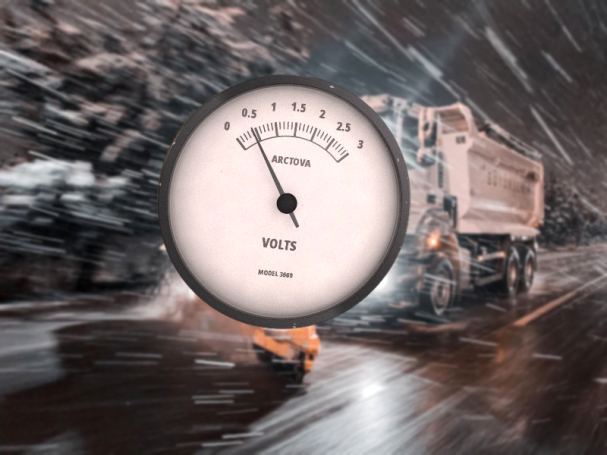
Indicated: 0.4 (V)
